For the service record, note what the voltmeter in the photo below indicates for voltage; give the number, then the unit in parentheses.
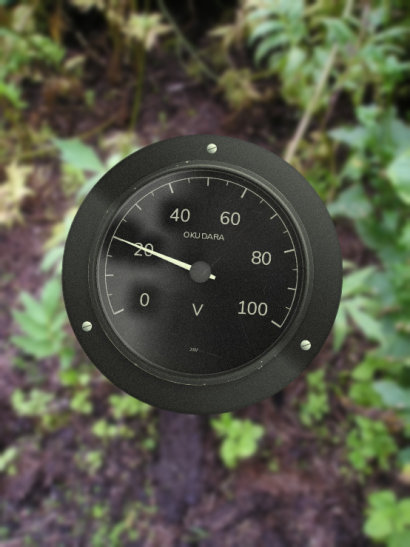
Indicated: 20 (V)
